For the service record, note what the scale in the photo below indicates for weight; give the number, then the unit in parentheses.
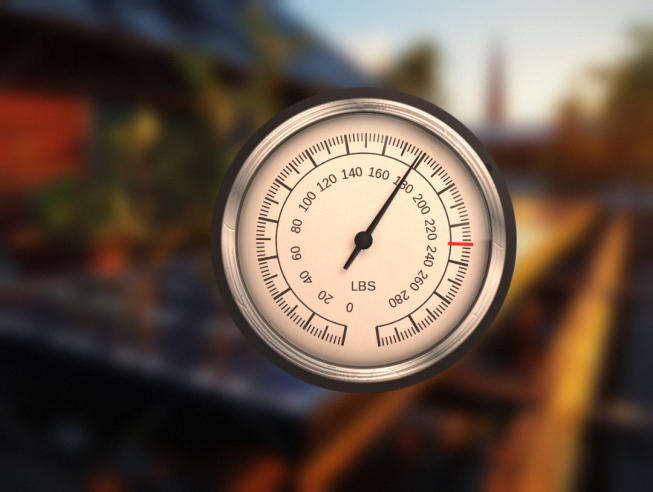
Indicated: 178 (lb)
